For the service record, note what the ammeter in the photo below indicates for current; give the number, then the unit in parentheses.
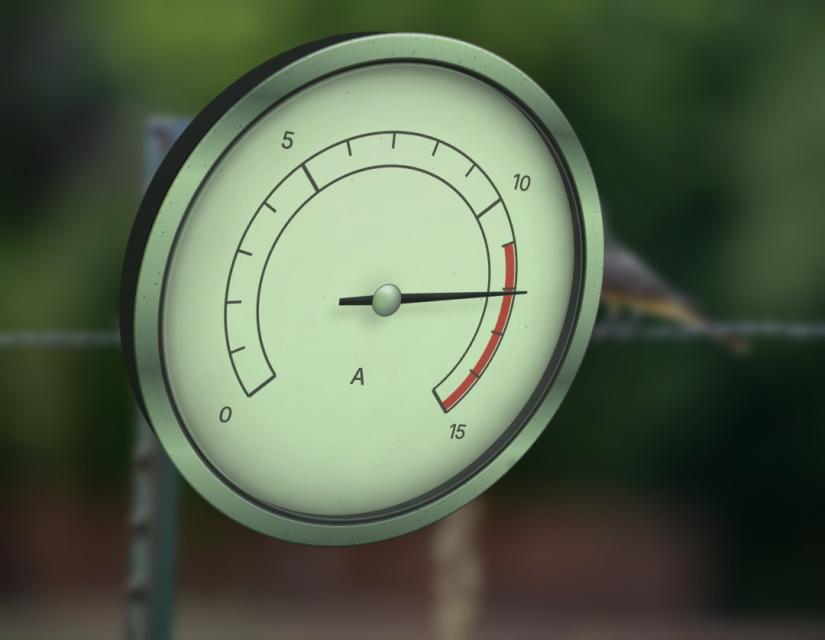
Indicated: 12 (A)
